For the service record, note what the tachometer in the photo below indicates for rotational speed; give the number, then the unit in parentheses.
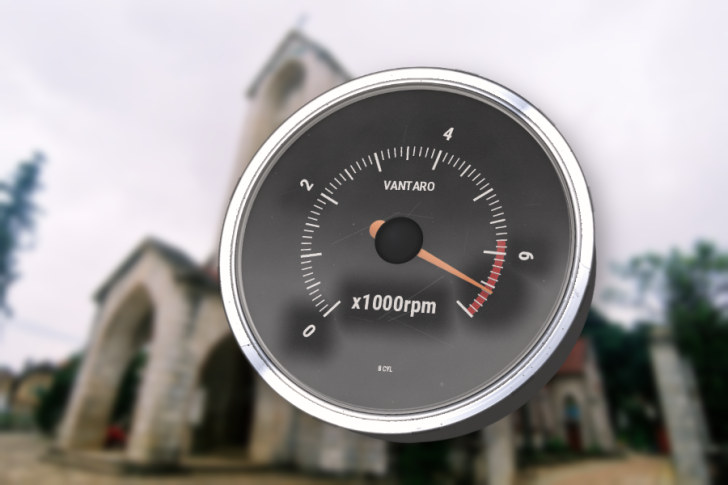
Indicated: 6600 (rpm)
